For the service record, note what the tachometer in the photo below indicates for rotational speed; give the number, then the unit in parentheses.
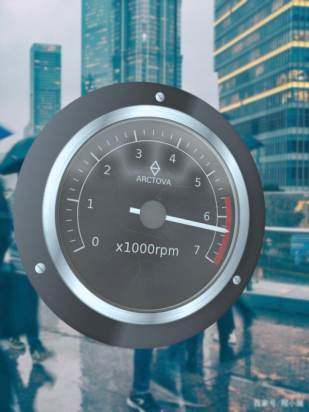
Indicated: 6300 (rpm)
